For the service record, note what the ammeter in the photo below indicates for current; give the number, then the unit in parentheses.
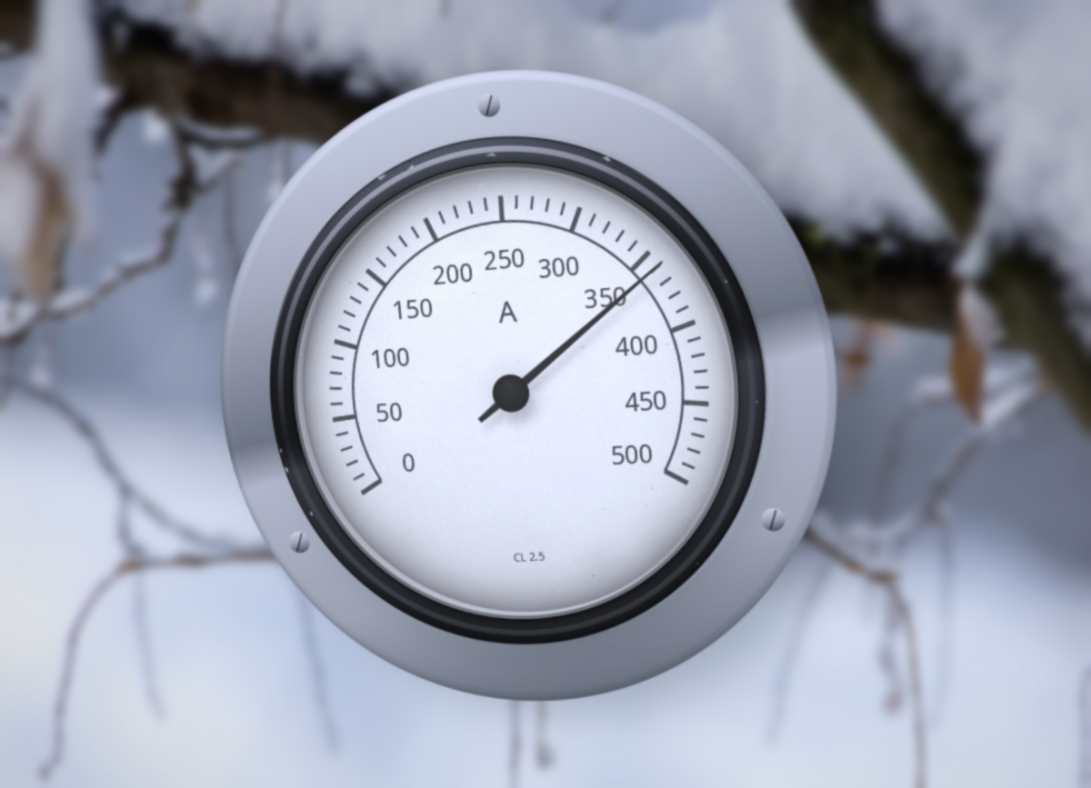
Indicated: 360 (A)
